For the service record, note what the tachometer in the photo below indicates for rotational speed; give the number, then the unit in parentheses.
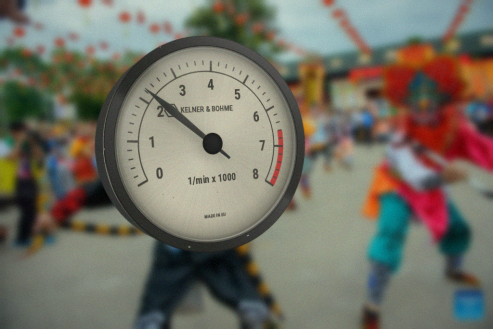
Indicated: 2200 (rpm)
